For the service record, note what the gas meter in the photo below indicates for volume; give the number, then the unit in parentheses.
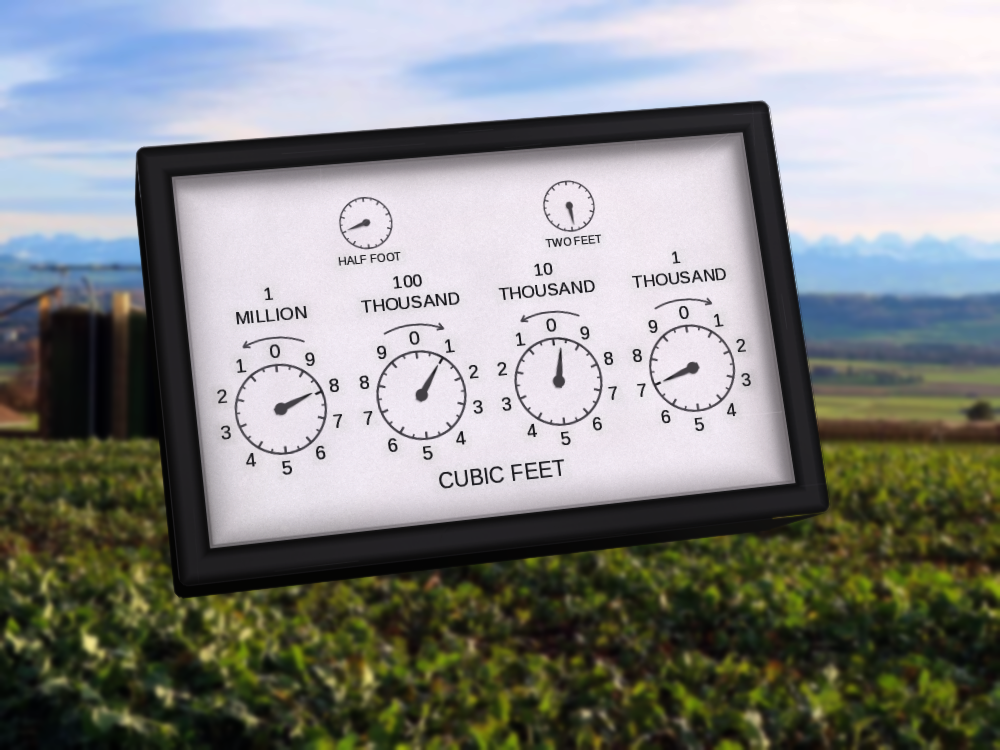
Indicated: 809700 (ft³)
